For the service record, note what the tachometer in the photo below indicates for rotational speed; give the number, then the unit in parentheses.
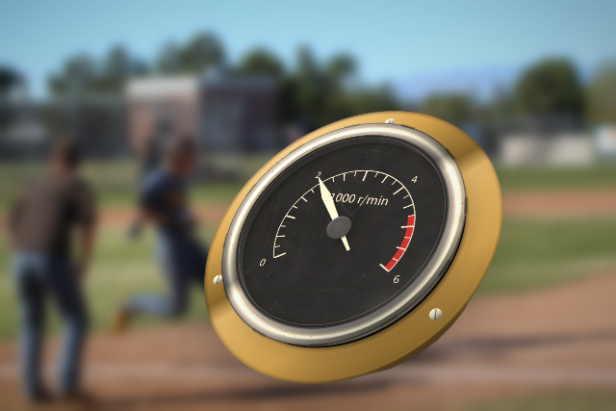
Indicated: 2000 (rpm)
